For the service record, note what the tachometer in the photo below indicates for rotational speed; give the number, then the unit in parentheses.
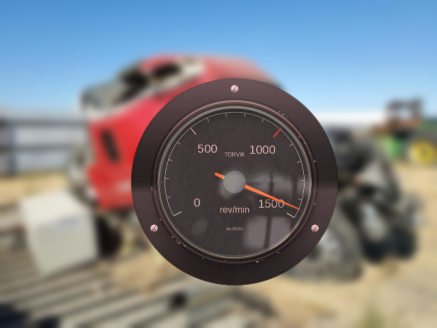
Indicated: 1450 (rpm)
